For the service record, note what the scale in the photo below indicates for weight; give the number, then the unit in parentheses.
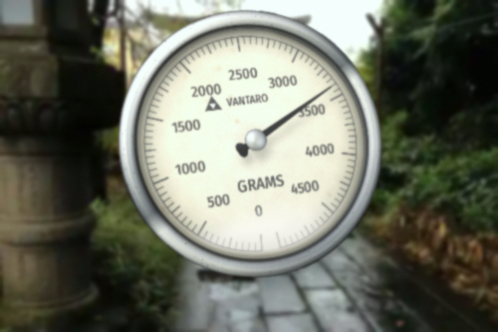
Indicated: 3400 (g)
